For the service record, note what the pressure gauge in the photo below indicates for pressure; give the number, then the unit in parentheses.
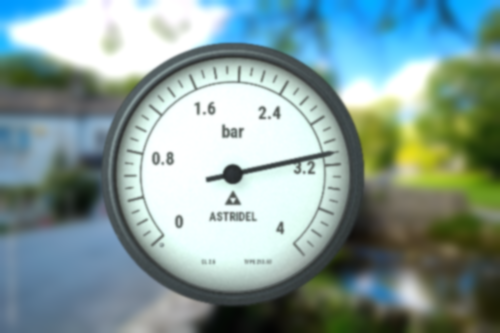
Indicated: 3.1 (bar)
